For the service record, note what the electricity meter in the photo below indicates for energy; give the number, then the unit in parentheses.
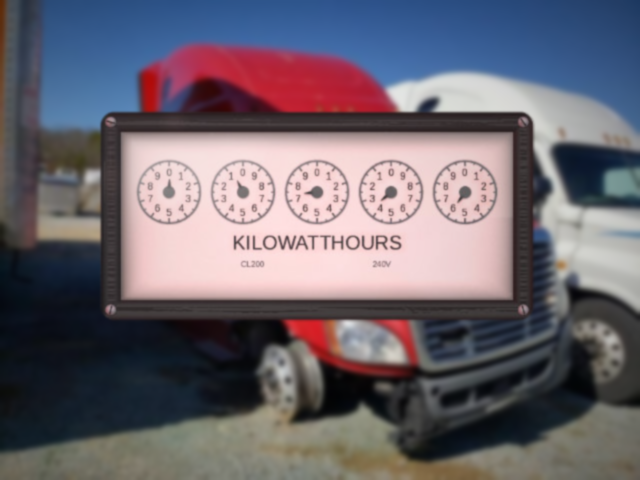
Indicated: 736 (kWh)
